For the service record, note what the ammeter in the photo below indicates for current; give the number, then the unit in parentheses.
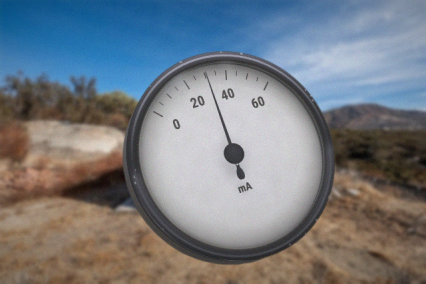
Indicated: 30 (mA)
